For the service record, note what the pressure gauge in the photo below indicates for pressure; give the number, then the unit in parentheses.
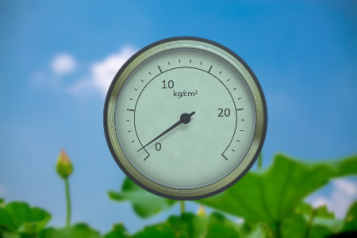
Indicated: 1 (kg/cm²)
